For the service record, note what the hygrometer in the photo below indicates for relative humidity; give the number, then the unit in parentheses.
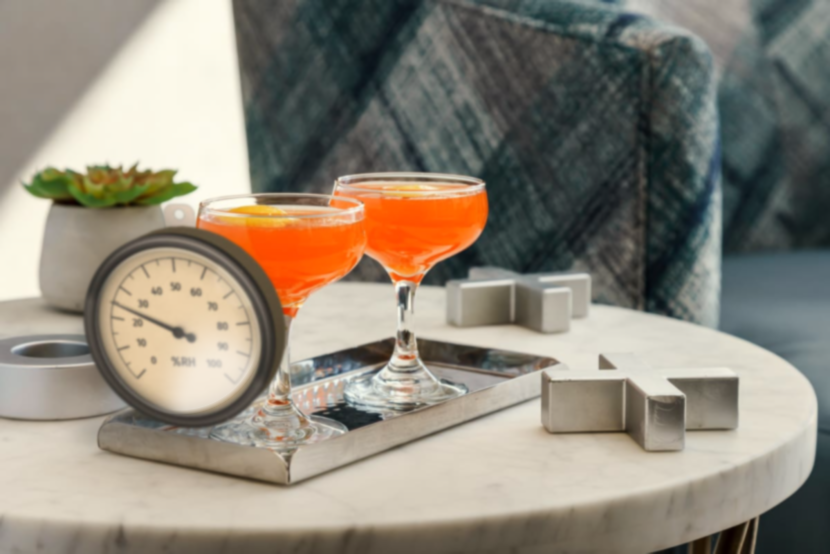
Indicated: 25 (%)
